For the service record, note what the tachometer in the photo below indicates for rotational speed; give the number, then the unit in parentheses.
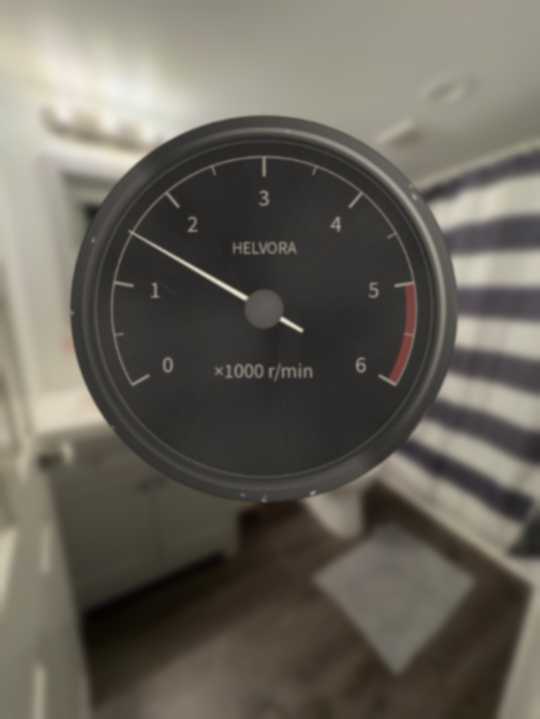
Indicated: 1500 (rpm)
